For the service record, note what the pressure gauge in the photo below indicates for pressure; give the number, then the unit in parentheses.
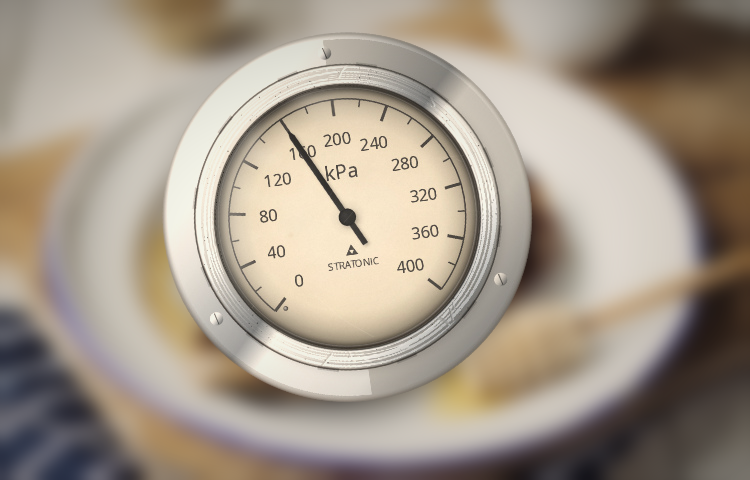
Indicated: 160 (kPa)
